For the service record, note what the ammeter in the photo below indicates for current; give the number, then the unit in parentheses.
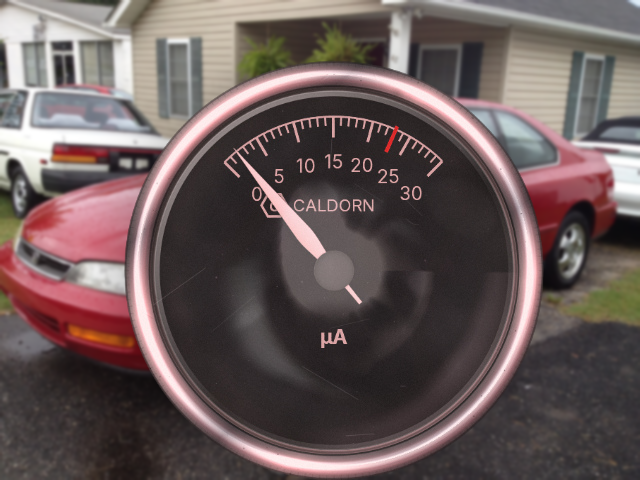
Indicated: 2 (µA)
